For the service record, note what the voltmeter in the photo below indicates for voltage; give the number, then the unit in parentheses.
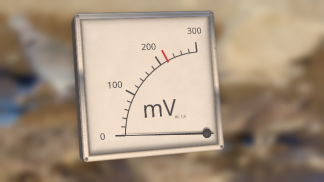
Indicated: 0 (mV)
